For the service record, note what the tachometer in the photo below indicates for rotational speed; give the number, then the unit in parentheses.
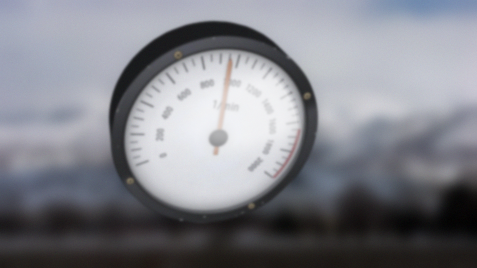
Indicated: 950 (rpm)
